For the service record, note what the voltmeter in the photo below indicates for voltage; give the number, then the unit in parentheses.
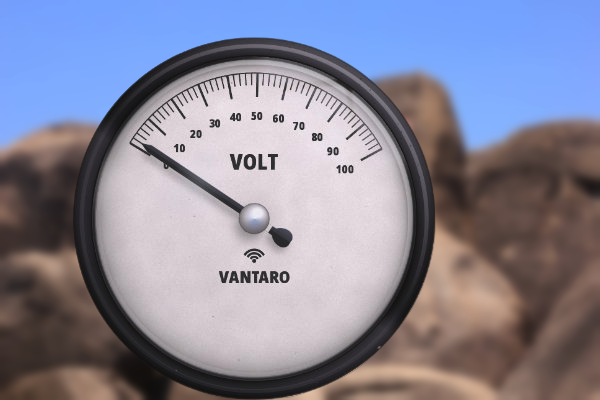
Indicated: 2 (V)
